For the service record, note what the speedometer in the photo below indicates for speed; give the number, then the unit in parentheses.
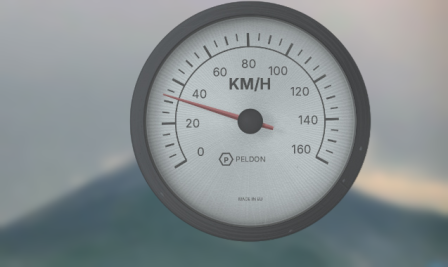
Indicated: 32.5 (km/h)
